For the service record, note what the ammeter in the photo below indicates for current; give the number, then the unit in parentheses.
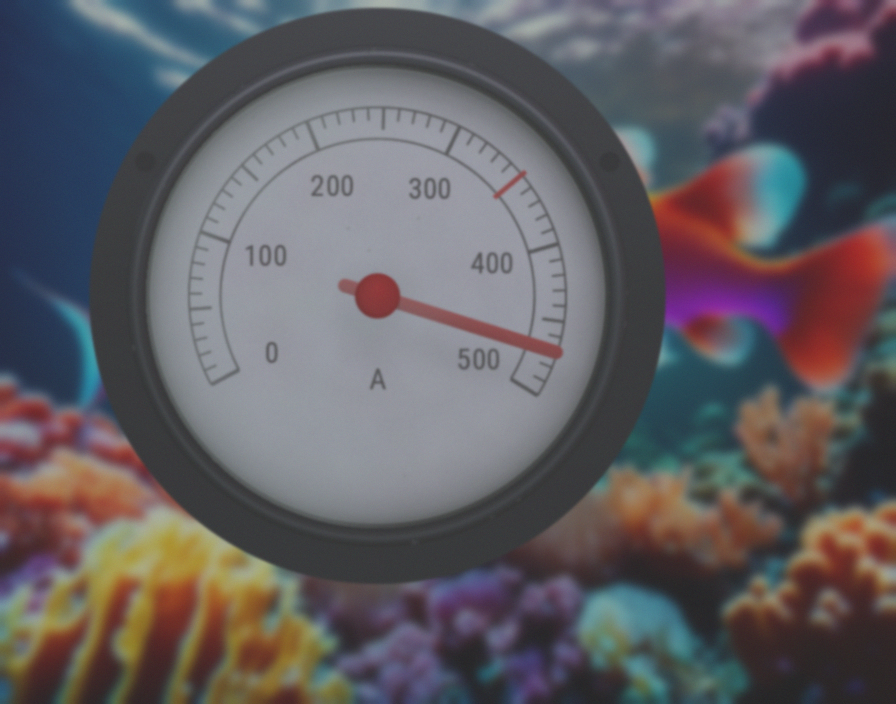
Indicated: 470 (A)
